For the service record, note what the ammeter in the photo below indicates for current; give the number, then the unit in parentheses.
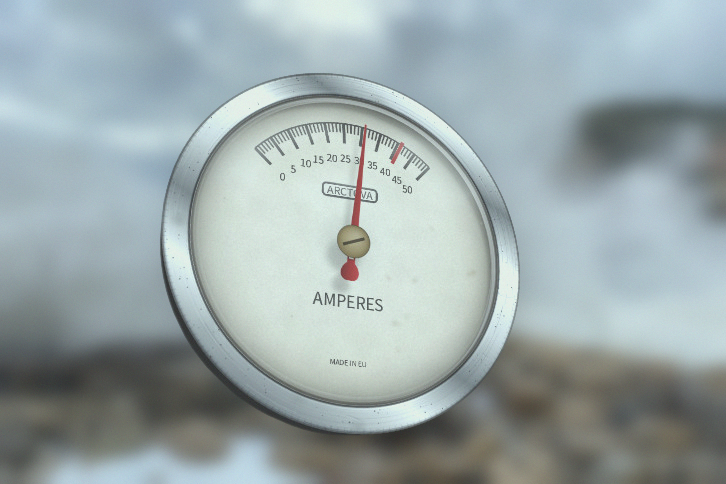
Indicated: 30 (A)
